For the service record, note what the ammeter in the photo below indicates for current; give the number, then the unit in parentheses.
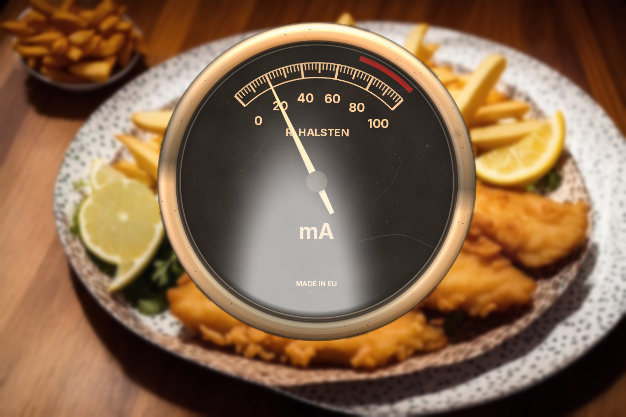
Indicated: 20 (mA)
